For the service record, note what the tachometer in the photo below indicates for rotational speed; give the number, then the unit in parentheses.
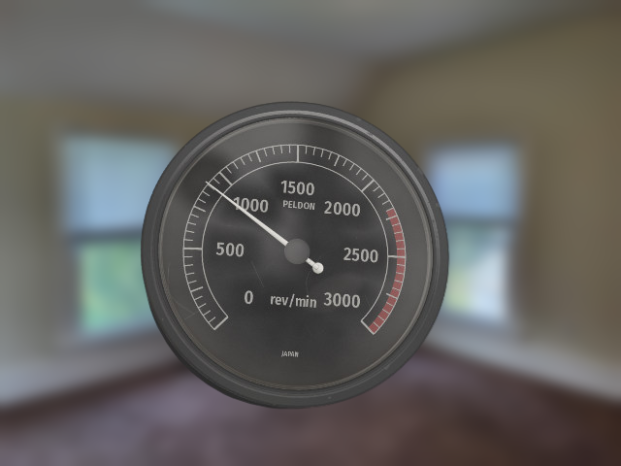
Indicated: 900 (rpm)
